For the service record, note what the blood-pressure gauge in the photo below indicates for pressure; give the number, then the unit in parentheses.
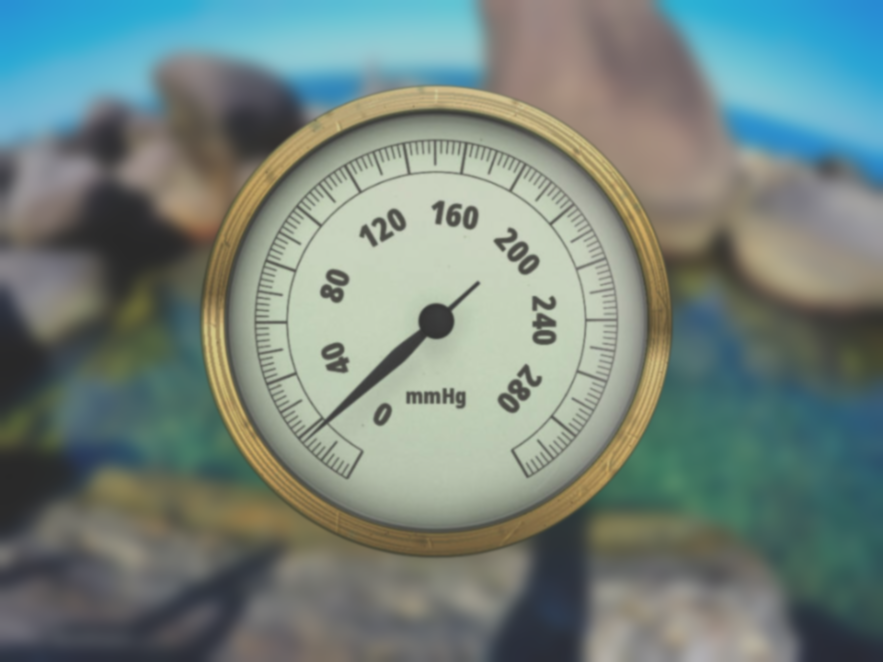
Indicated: 18 (mmHg)
